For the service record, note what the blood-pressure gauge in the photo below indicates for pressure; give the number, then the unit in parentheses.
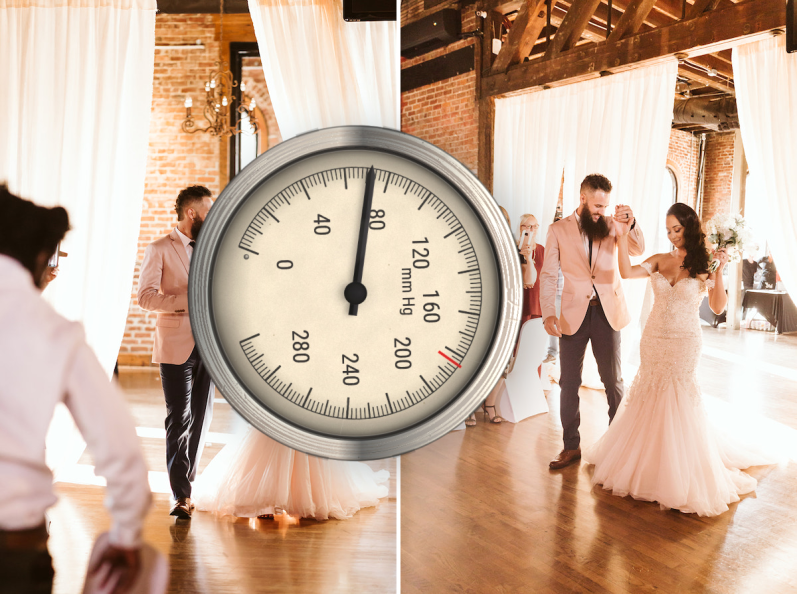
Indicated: 72 (mmHg)
